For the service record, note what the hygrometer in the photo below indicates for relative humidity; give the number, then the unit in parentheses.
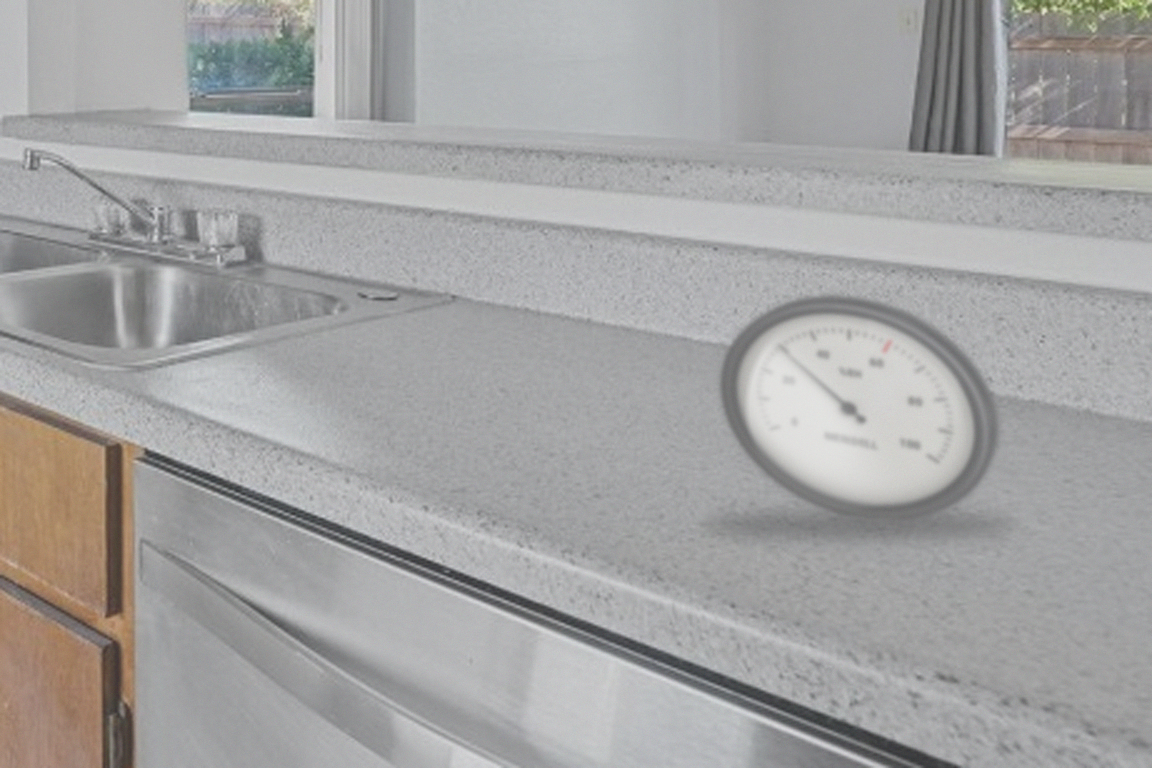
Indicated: 30 (%)
